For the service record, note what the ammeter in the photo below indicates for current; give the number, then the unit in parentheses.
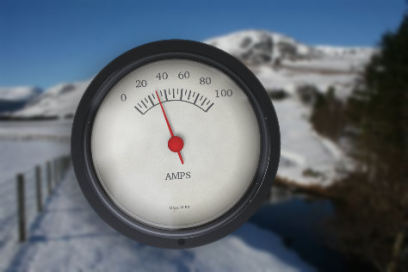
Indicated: 30 (A)
